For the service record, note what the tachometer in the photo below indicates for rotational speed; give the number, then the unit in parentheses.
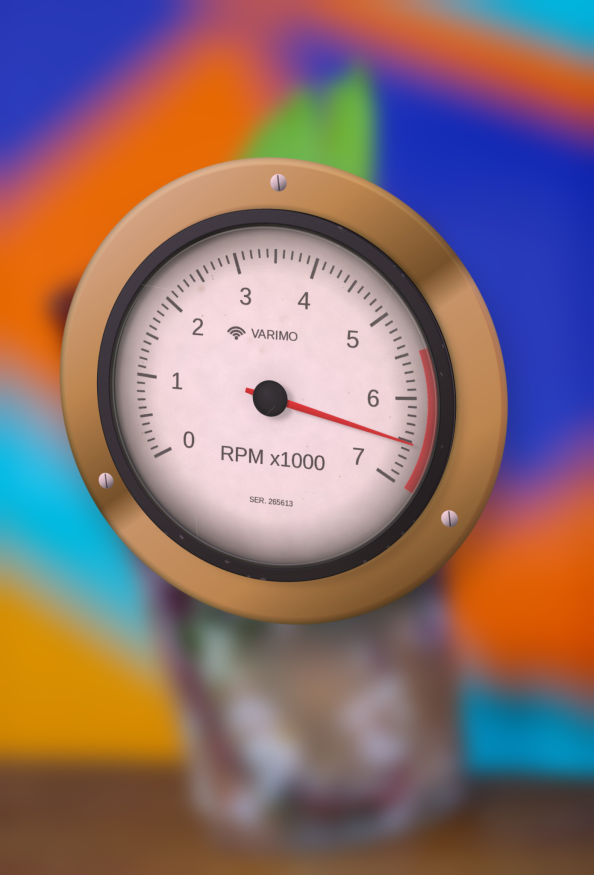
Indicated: 6500 (rpm)
